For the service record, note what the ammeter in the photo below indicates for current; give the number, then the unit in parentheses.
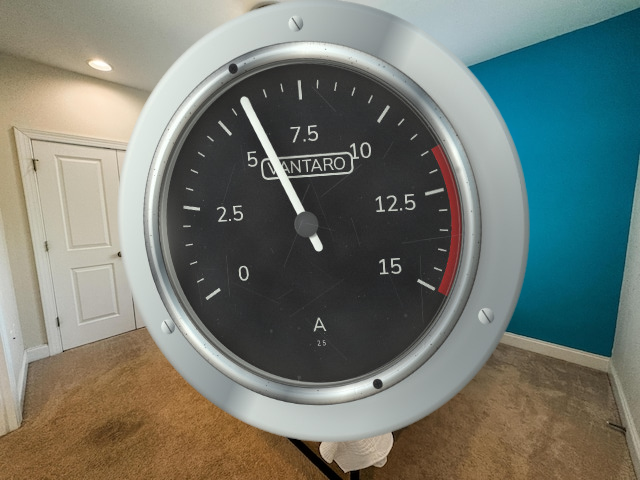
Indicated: 6 (A)
